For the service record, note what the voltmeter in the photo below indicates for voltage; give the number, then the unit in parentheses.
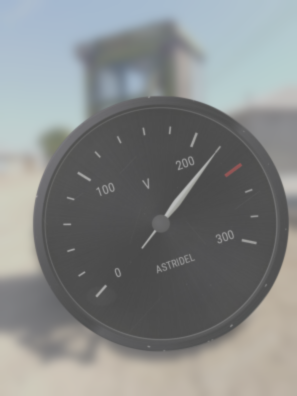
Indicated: 220 (V)
